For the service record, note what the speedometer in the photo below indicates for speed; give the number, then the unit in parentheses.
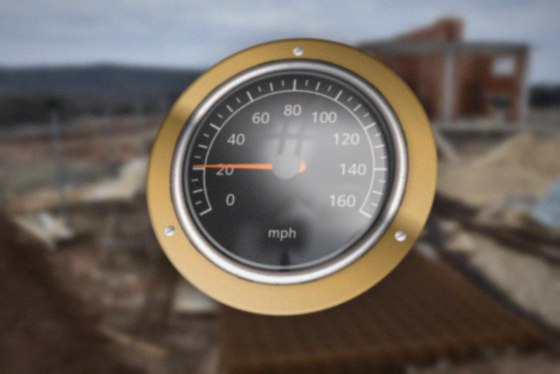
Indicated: 20 (mph)
